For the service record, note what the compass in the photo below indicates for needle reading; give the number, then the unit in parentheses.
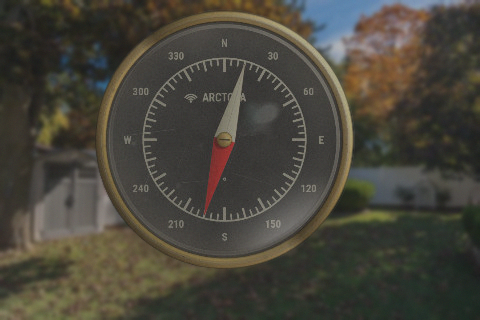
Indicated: 195 (°)
